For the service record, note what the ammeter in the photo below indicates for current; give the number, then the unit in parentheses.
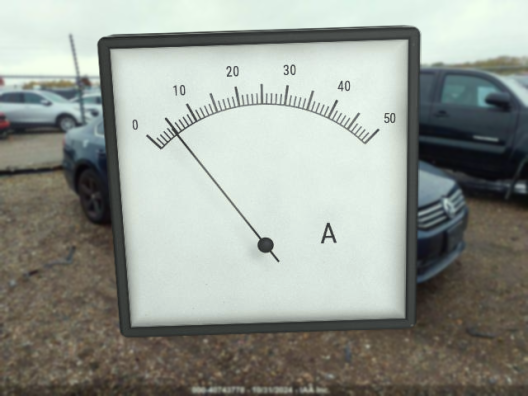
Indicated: 5 (A)
